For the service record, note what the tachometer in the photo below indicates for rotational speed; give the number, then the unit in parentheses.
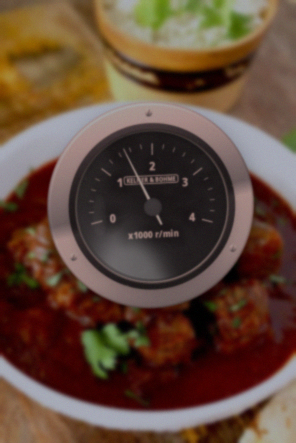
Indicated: 1500 (rpm)
